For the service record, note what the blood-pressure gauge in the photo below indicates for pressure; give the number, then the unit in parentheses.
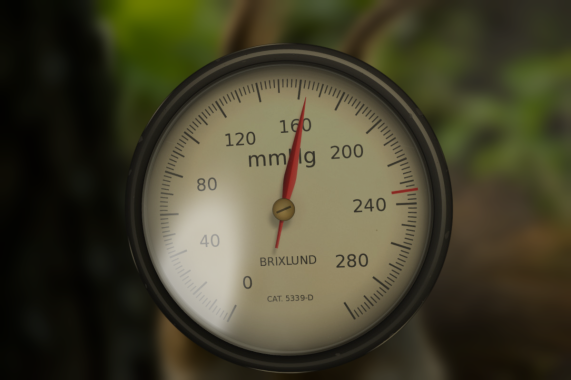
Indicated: 164 (mmHg)
